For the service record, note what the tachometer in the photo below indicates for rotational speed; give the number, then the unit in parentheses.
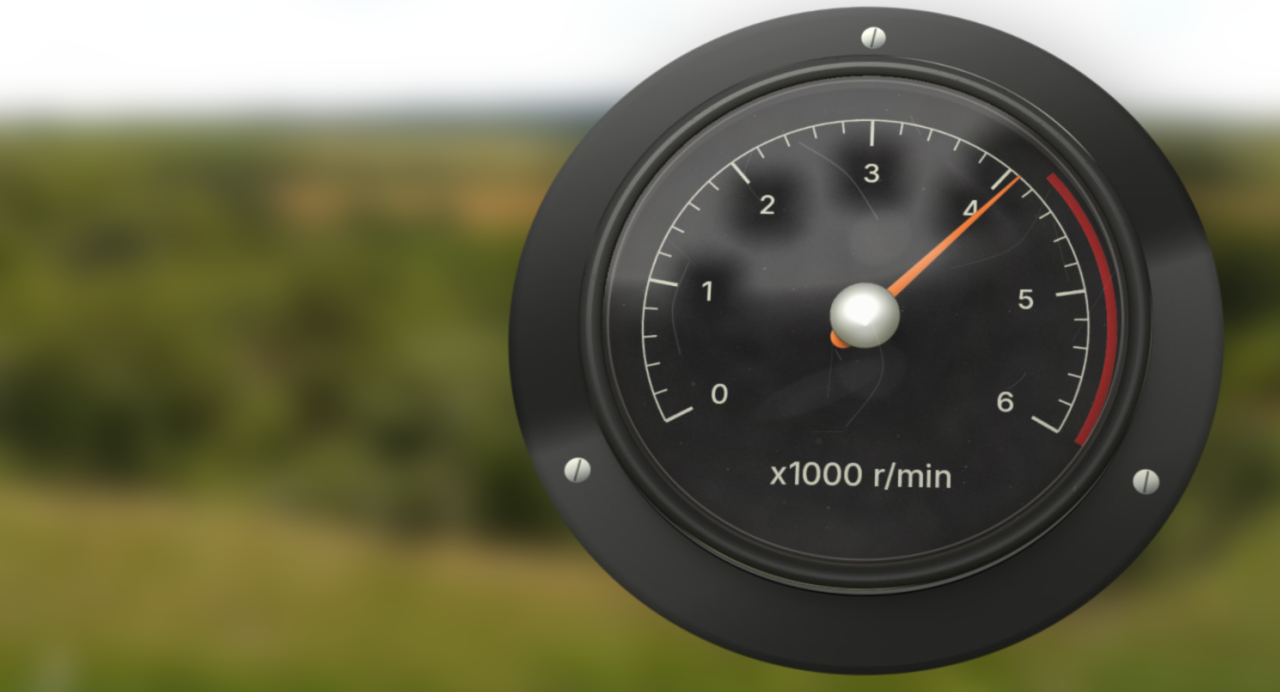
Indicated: 4100 (rpm)
